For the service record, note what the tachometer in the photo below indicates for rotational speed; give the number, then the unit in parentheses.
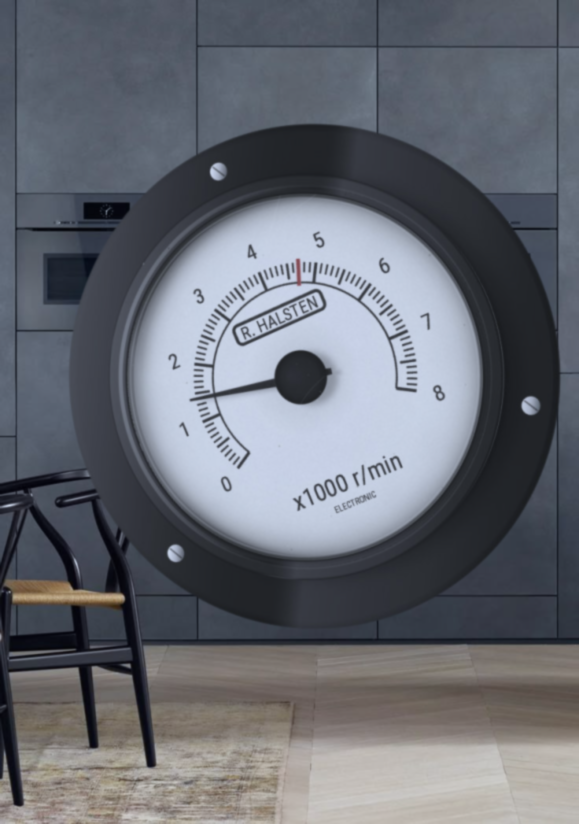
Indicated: 1400 (rpm)
